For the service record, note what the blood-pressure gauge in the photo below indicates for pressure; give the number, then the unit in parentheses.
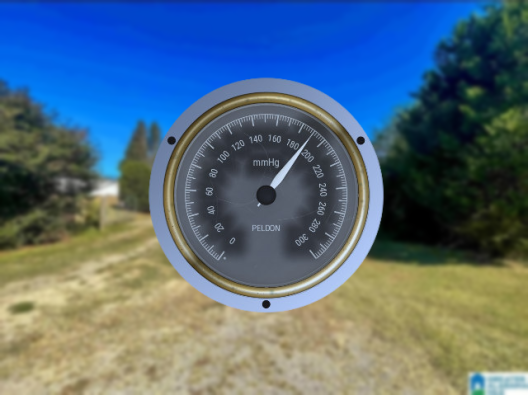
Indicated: 190 (mmHg)
